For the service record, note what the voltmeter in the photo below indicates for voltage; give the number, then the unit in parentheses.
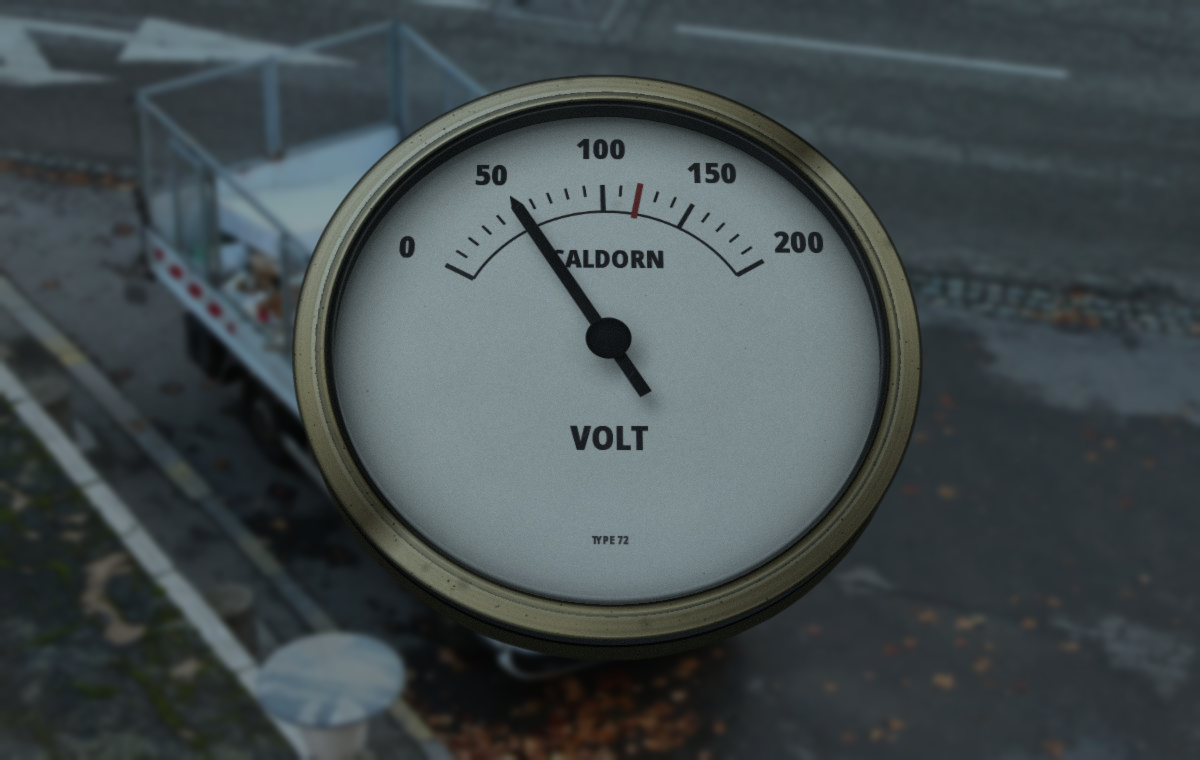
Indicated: 50 (V)
